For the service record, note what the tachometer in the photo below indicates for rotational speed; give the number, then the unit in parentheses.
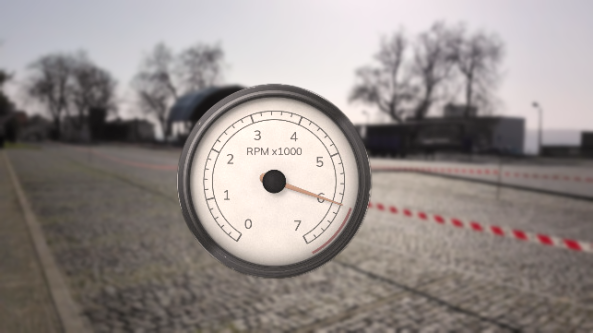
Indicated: 6000 (rpm)
